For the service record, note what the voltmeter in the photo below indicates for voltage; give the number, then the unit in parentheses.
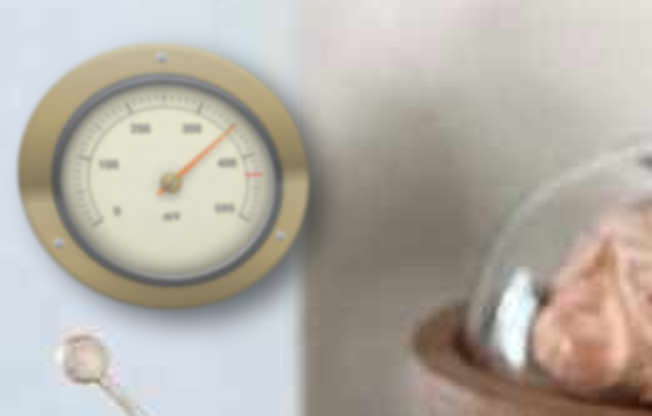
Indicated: 350 (mV)
